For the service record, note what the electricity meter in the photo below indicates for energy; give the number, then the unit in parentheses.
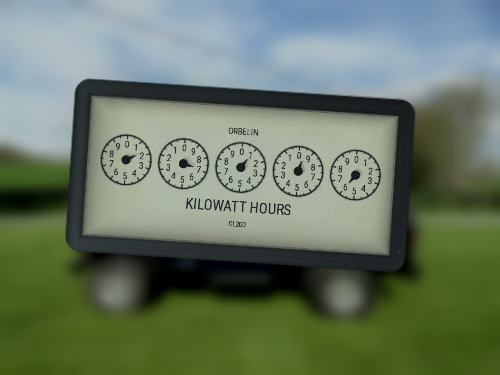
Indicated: 17096 (kWh)
